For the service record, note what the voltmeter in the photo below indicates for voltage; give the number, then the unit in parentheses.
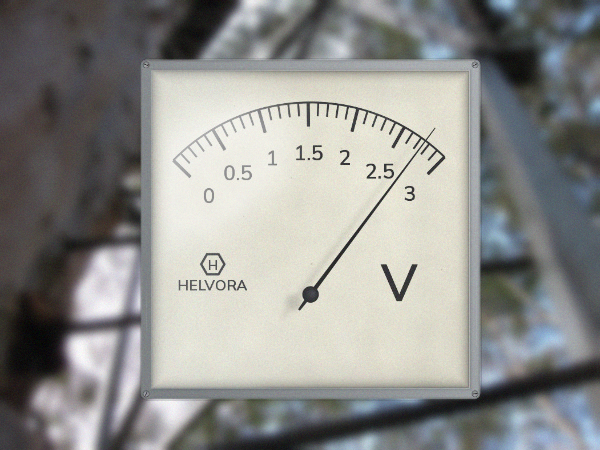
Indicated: 2.75 (V)
